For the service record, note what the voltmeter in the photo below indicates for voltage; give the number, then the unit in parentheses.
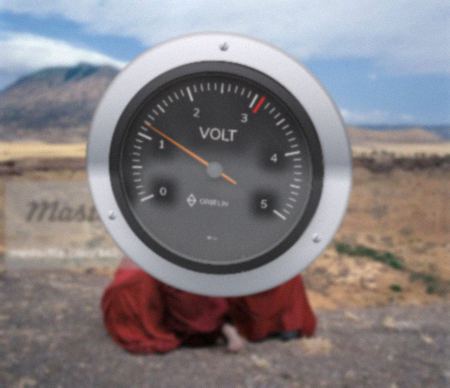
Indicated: 1.2 (V)
